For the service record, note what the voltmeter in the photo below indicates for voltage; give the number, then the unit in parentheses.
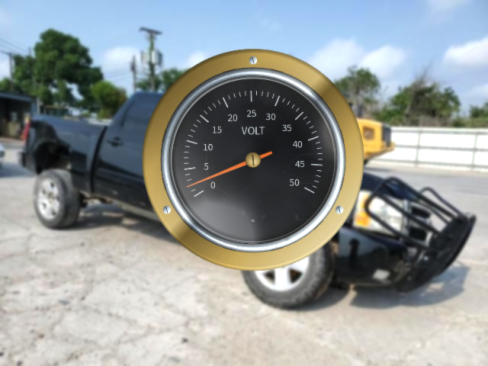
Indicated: 2 (V)
